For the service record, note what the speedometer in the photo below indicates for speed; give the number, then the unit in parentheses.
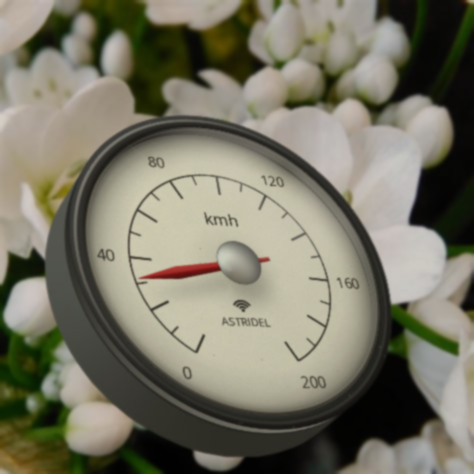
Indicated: 30 (km/h)
